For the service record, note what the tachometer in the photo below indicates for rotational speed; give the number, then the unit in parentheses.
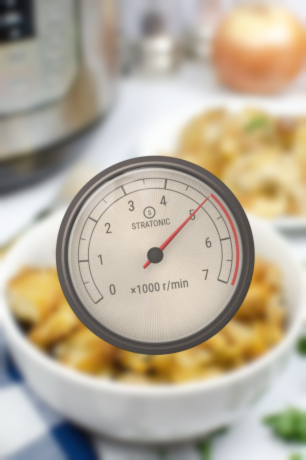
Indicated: 5000 (rpm)
